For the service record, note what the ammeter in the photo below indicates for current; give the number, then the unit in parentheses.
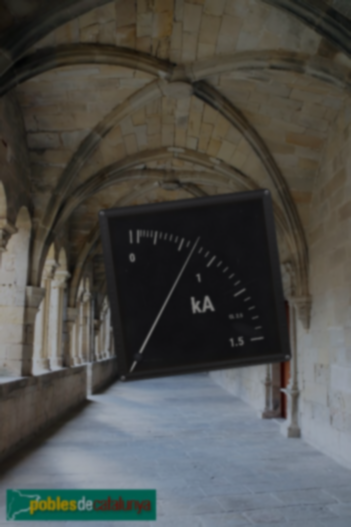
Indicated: 0.85 (kA)
